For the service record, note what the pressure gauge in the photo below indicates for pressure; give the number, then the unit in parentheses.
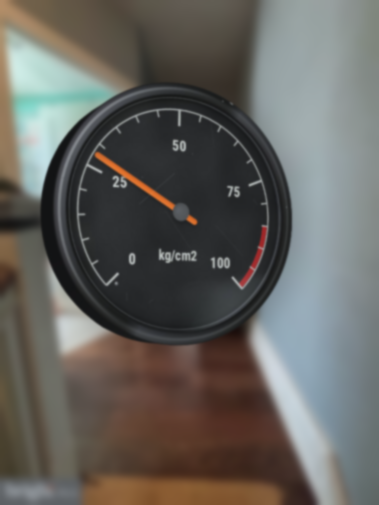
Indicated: 27.5 (kg/cm²)
